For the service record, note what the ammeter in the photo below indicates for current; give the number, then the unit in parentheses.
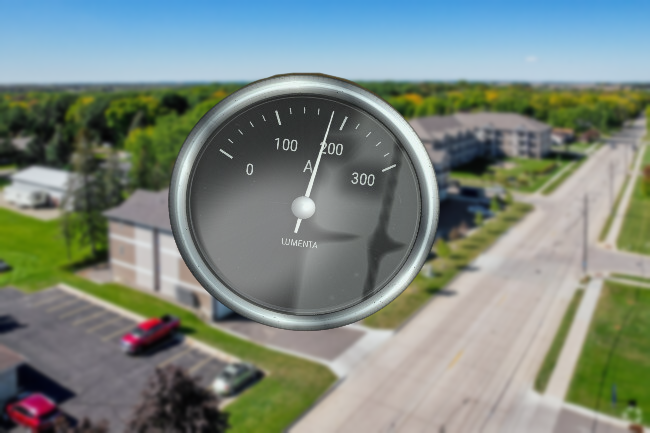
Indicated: 180 (A)
